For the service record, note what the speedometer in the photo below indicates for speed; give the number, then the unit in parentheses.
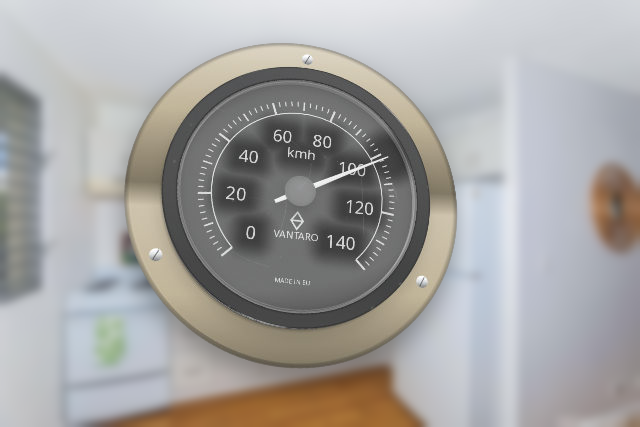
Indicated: 102 (km/h)
